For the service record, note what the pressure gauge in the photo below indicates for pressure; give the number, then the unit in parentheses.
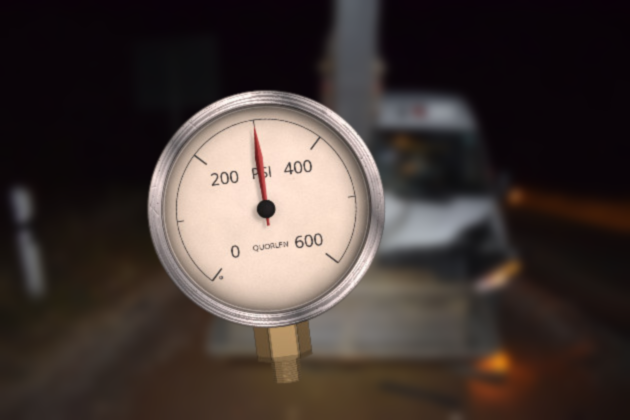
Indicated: 300 (psi)
